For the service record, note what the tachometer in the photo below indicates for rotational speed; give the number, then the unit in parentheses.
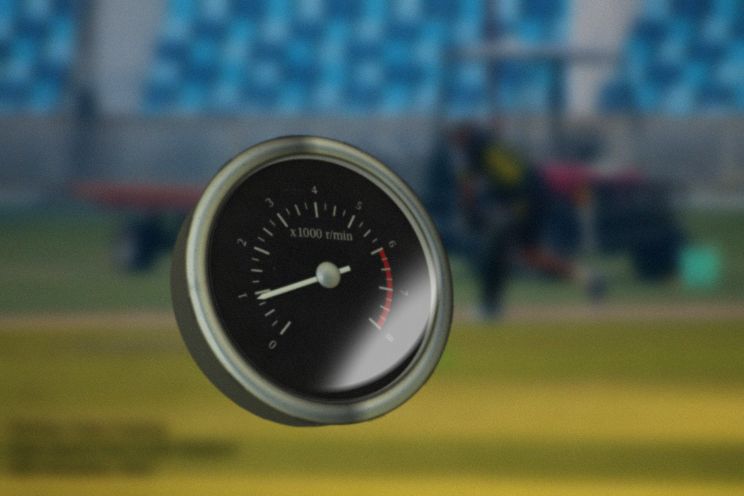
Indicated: 875 (rpm)
